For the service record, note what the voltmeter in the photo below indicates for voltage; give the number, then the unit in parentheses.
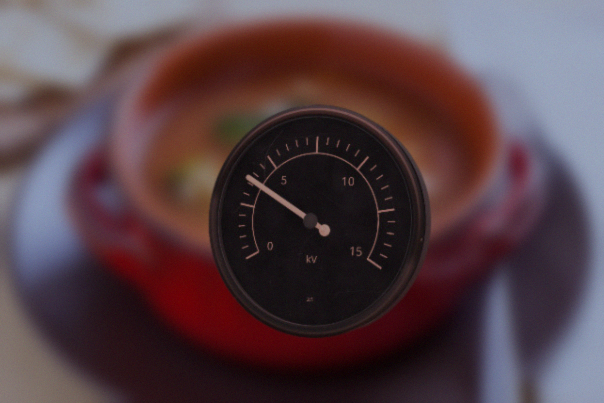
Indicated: 3.75 (kV)
